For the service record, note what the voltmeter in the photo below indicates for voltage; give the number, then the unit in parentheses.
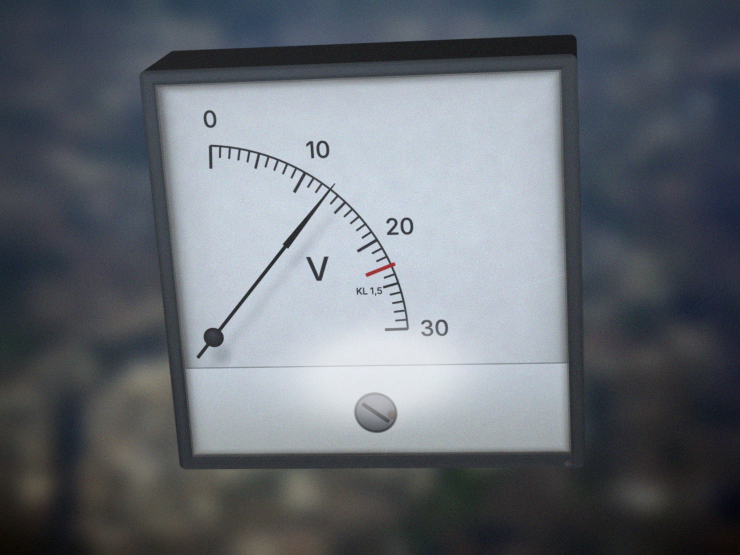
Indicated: 13 (V)
